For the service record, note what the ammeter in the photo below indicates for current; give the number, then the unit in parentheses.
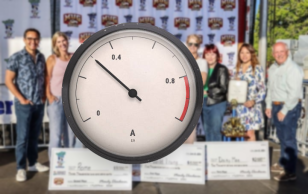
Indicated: 0.3 (A)
